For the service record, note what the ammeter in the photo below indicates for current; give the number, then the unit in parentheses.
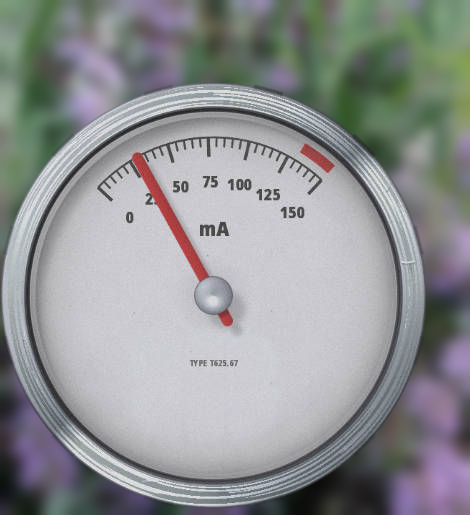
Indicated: 30 (mA)
